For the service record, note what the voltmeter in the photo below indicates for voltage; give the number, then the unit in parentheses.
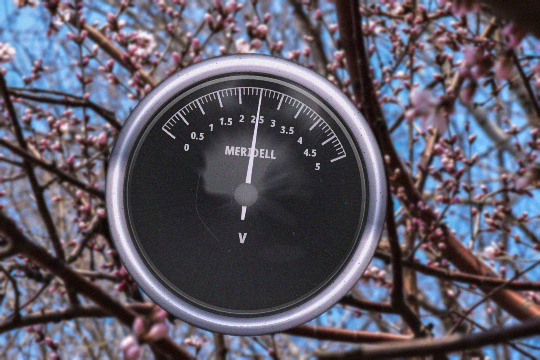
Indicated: 2.5 (V)
